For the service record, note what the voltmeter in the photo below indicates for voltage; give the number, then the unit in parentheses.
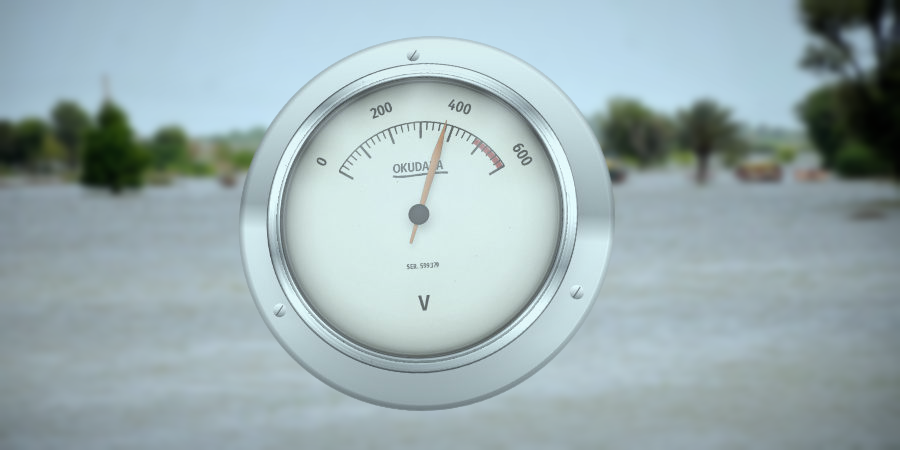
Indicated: 380 (V)
